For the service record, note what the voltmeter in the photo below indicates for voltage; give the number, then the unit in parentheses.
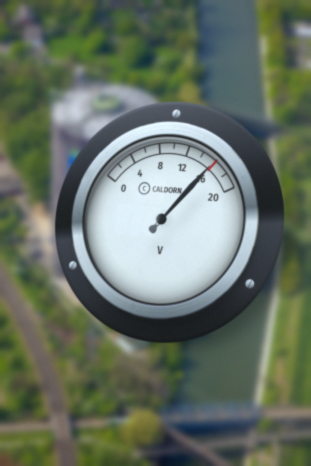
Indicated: 16 (V)
